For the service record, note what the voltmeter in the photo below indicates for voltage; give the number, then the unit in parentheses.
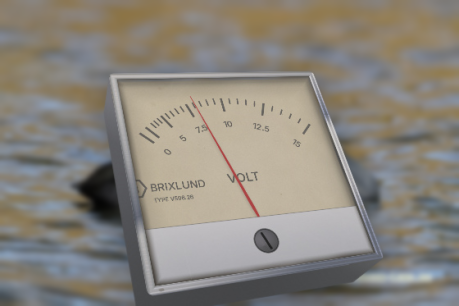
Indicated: 8 (V)
